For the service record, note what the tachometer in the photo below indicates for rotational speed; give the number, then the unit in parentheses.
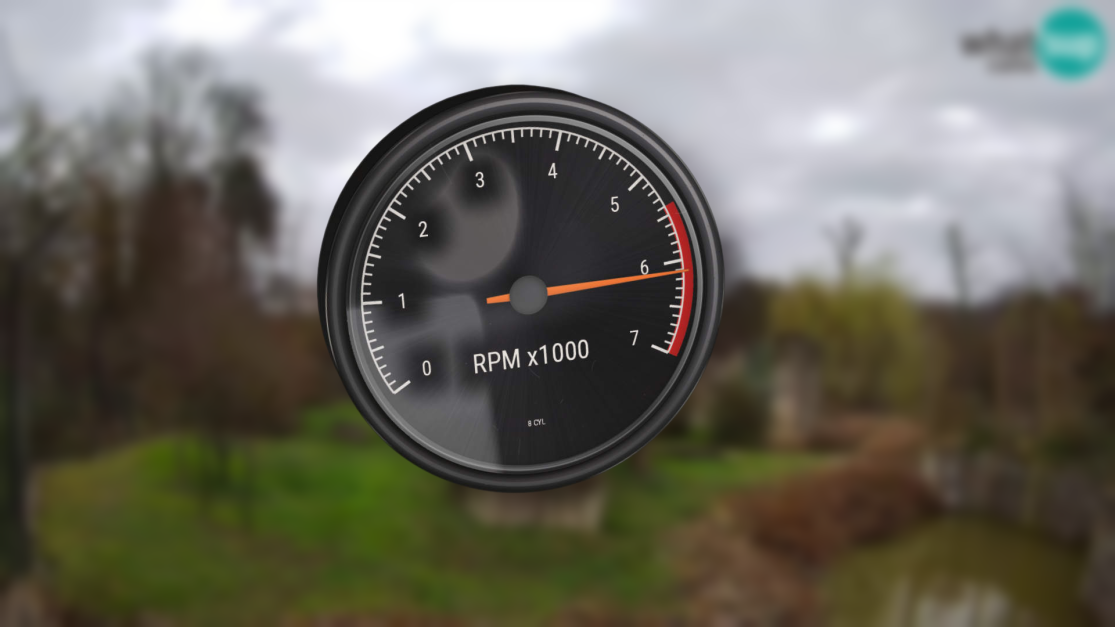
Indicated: 6100 (rpm)
